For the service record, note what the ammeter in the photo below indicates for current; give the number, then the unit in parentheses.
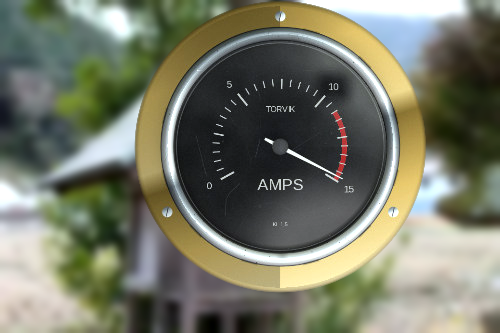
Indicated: 14.75 (A)
